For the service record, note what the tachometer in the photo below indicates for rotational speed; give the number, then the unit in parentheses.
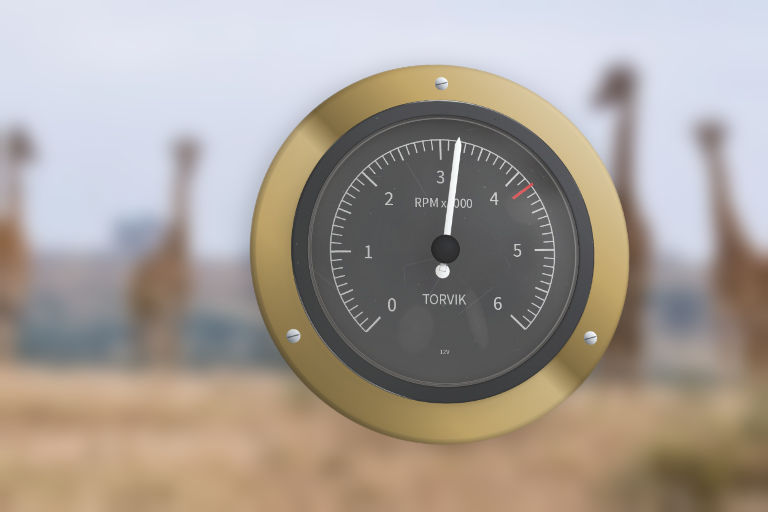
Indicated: 3200 (rpm)
